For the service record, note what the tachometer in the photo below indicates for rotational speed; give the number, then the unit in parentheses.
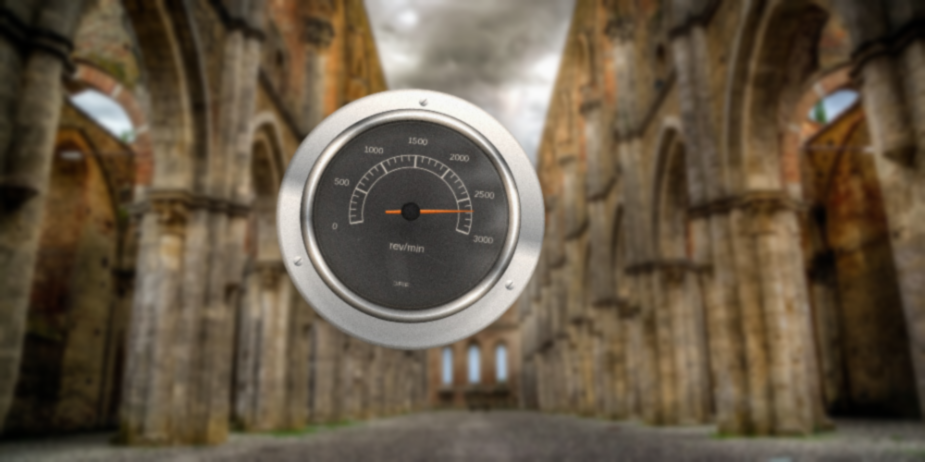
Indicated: 2700 (rpm)
